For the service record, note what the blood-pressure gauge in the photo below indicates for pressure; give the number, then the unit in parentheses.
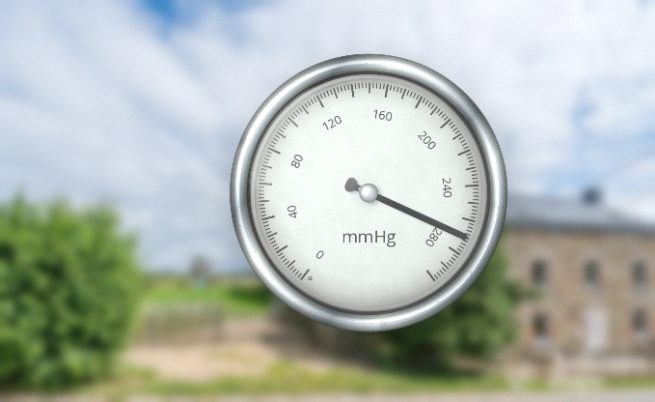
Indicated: 270 (mmHg)
